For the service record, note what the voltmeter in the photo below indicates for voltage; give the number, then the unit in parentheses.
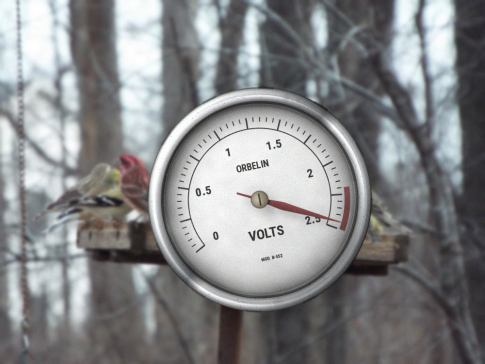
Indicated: 2.45 (V)
